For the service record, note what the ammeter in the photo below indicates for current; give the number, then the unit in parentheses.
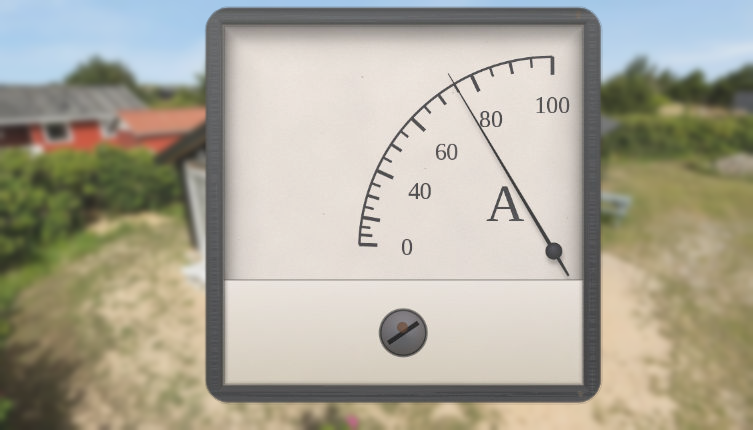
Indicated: 75 (A)
